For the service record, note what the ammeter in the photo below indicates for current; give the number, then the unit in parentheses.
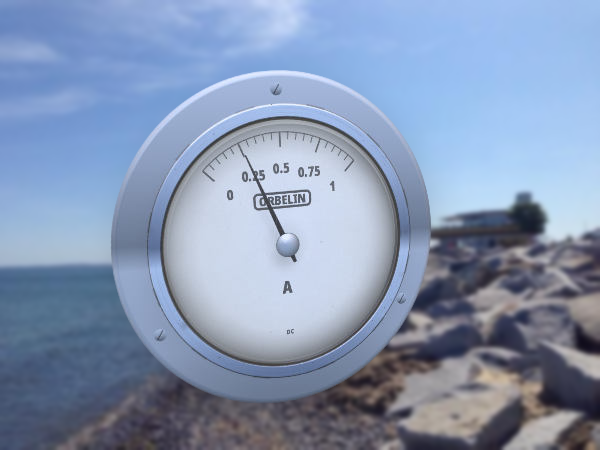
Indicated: 0.25 (A)
